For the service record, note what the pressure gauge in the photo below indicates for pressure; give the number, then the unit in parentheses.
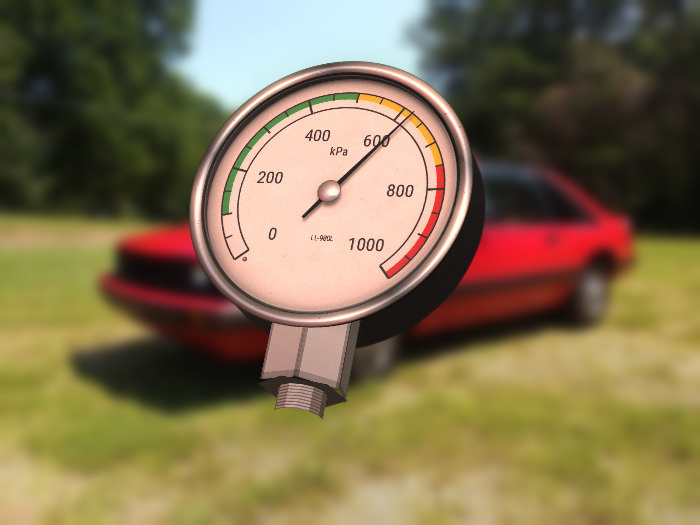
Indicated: 625 (kPa)
